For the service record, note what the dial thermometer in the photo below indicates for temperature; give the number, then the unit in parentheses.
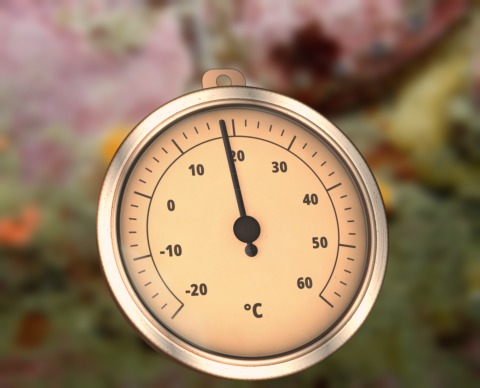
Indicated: 18 (°C)
